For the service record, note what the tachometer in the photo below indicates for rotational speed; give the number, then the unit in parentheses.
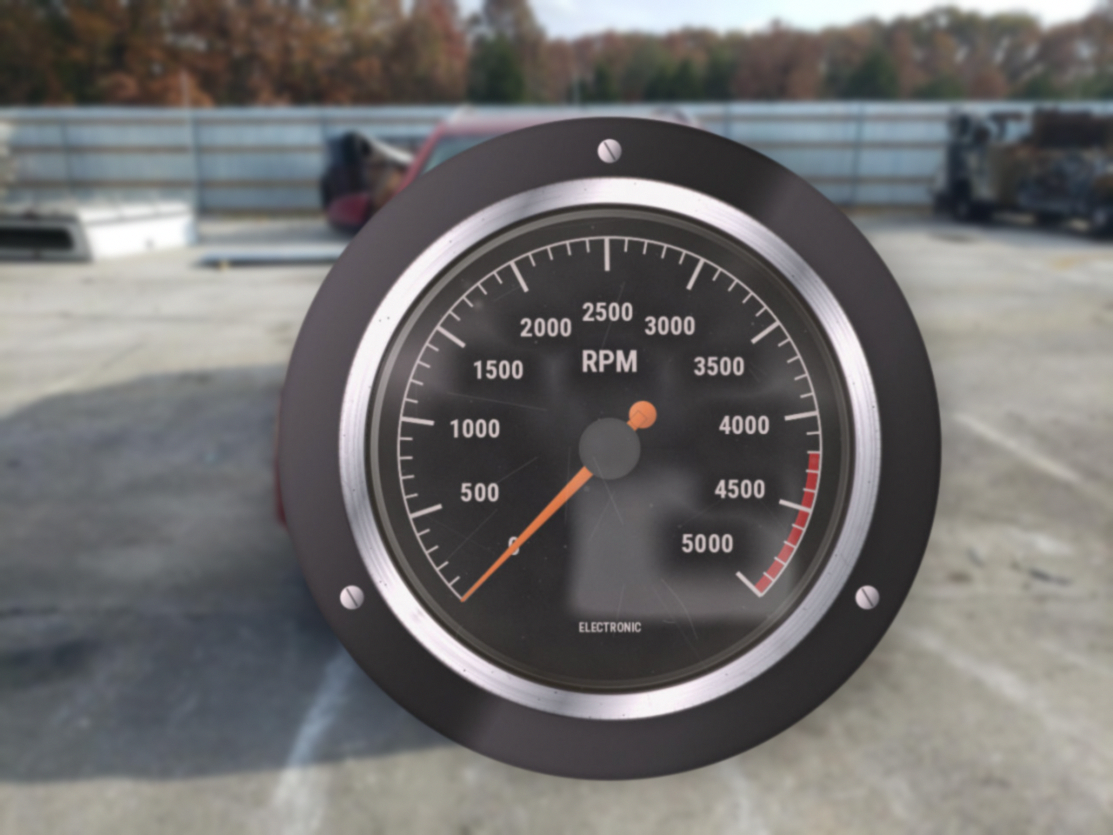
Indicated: 0 (rpm)
